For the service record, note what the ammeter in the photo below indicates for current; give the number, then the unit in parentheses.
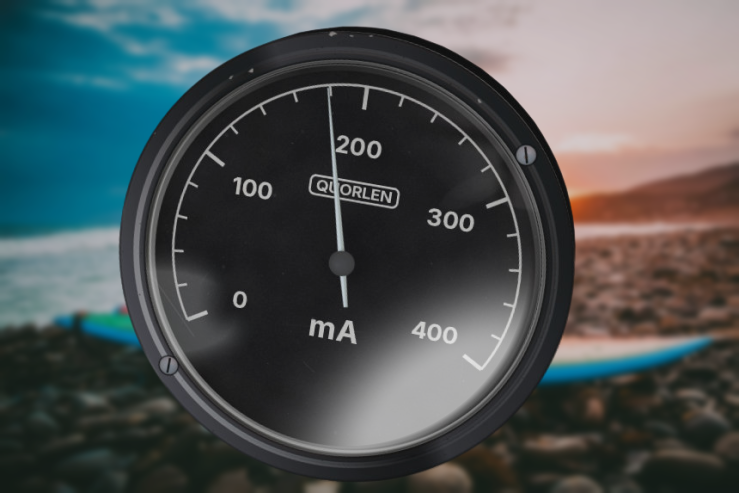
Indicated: 180 (mA)
